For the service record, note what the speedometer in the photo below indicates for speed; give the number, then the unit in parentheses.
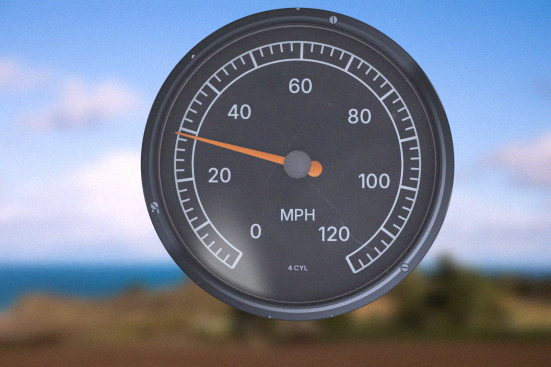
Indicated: 29 (mph)
